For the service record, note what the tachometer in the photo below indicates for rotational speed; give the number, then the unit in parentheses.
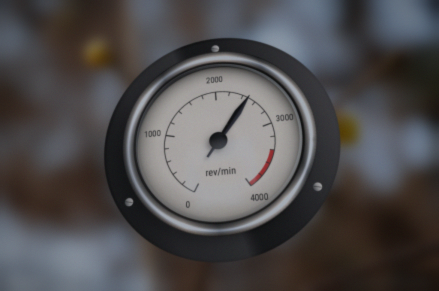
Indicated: 2500 (rpm)
